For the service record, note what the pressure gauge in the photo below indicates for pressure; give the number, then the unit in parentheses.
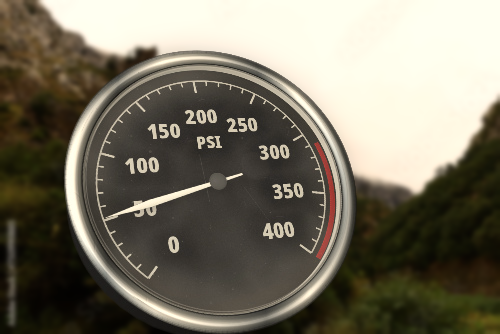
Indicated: 50 (psi)
